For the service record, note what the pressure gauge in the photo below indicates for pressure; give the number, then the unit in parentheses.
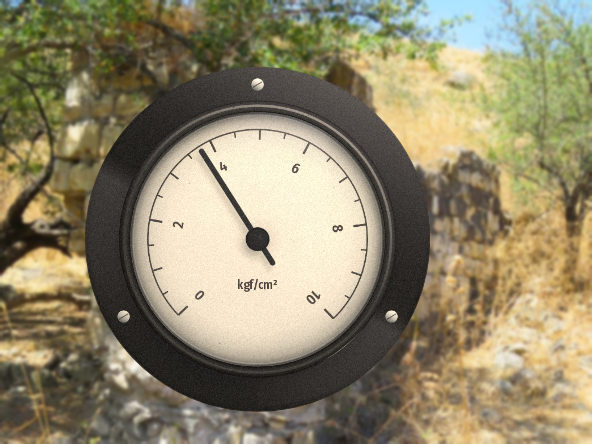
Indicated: 3.75 (kg/cm²)
